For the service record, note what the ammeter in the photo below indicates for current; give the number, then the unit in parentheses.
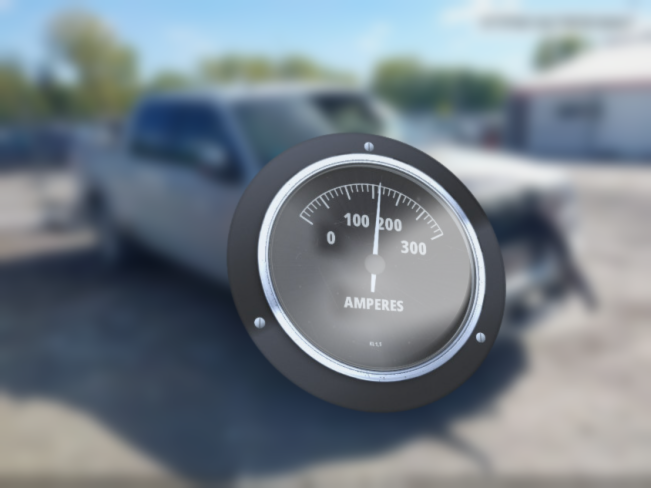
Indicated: 160 (A)
